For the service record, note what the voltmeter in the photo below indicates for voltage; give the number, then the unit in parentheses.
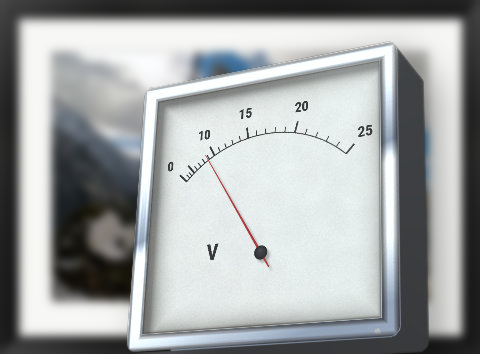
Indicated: 9 (V)
